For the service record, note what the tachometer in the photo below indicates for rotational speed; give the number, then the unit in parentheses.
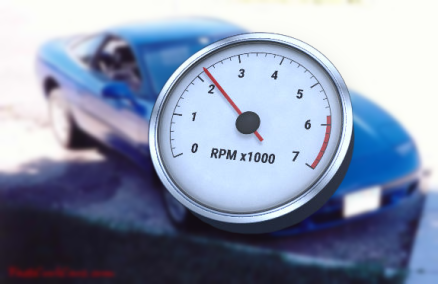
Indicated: 2200 (rpm)
